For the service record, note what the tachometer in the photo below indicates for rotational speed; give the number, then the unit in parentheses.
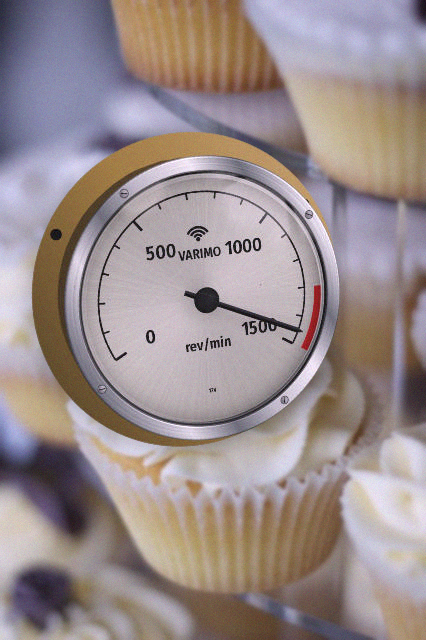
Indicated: 1450 (rpm)
